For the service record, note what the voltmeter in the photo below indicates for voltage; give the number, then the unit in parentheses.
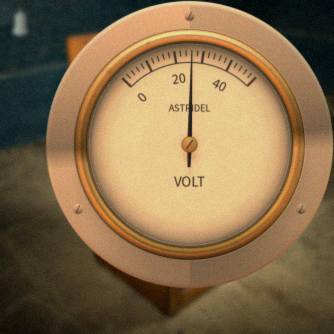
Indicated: 26 (V)
